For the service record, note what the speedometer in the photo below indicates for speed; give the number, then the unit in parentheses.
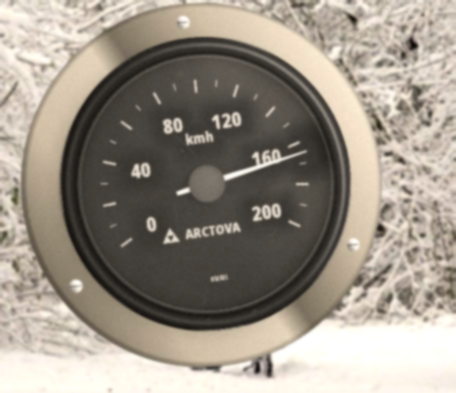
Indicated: 165 (km/h)
